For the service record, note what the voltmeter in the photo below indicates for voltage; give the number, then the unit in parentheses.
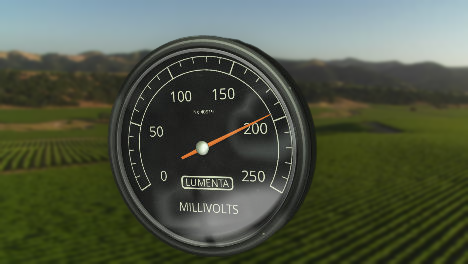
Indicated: 195 (mV)
